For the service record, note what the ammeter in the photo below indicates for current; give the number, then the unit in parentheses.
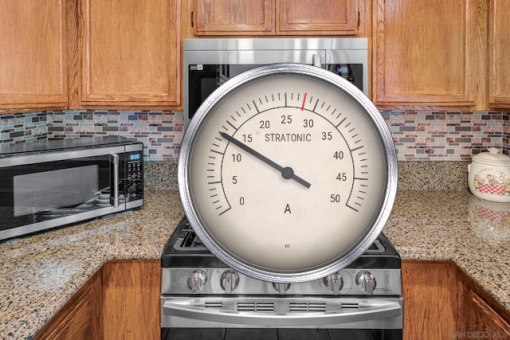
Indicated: 13 (A)
